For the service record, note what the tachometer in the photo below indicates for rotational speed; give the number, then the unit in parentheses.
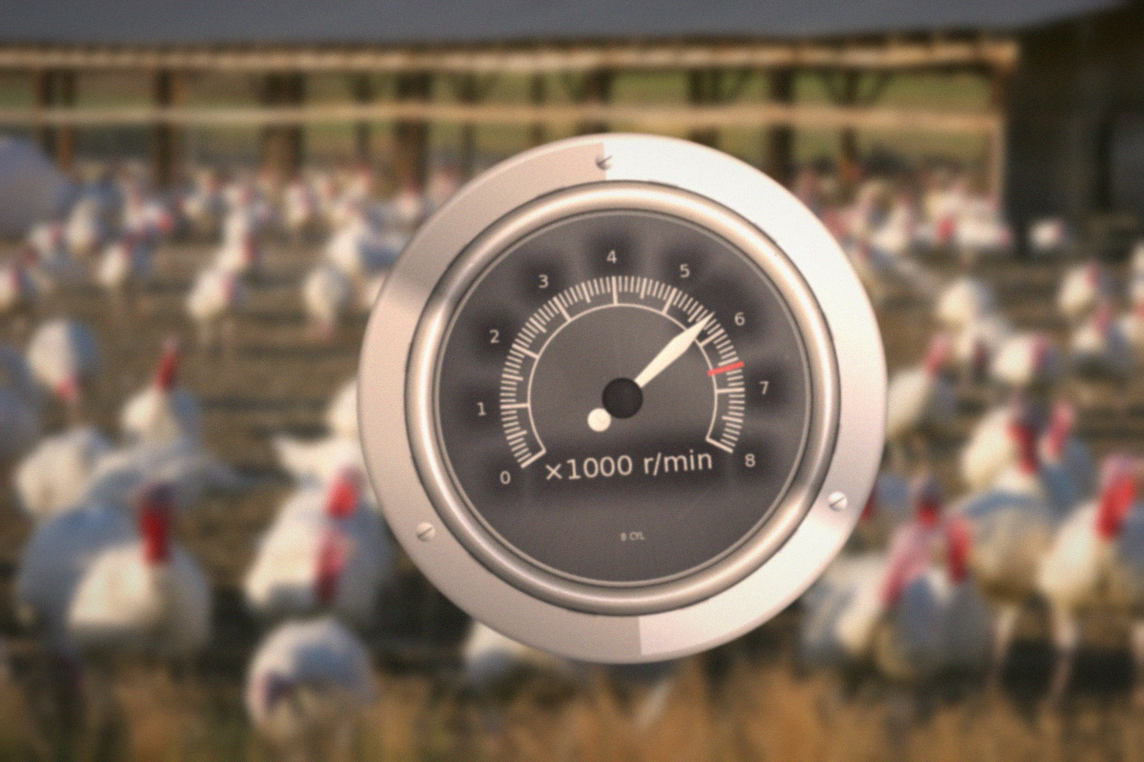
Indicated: 5700 (rpm)
